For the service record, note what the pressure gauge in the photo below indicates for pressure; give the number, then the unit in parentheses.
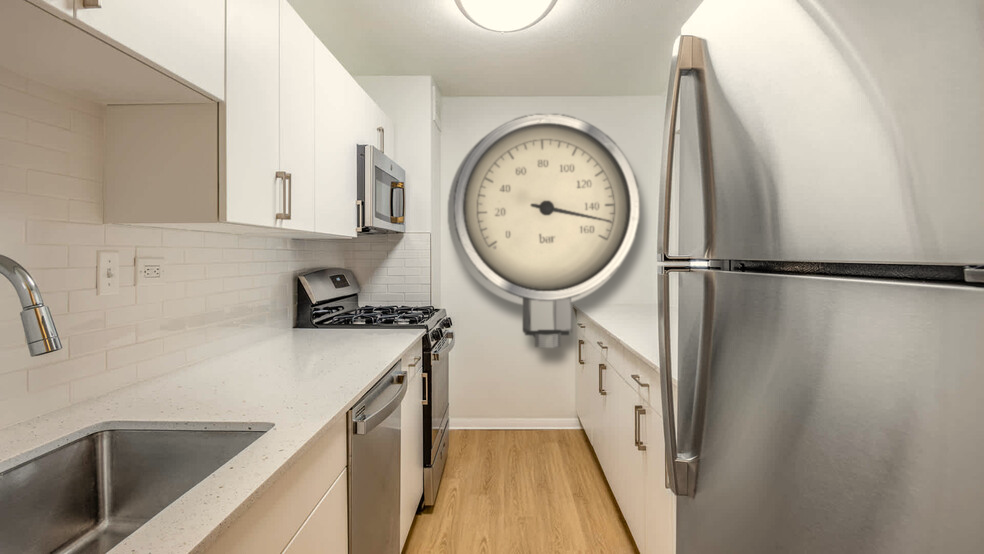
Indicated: 150 (bar)
